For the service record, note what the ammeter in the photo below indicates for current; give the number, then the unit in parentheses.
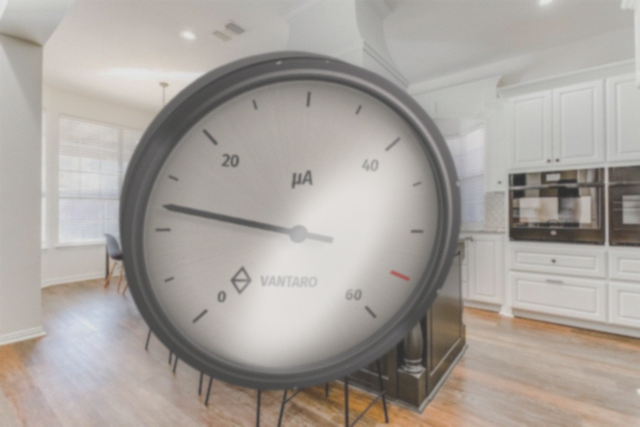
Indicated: 12.5 (µA)
